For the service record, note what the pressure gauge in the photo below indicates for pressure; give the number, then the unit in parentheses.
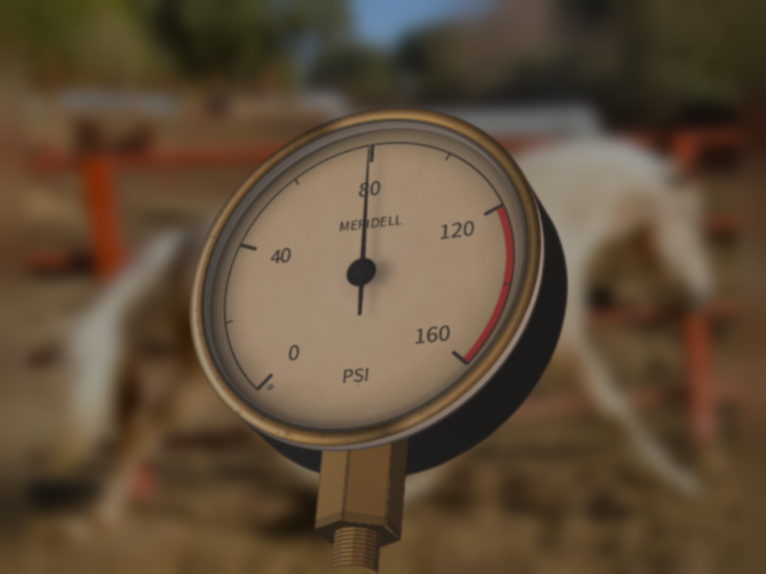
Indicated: 80 (psi)
